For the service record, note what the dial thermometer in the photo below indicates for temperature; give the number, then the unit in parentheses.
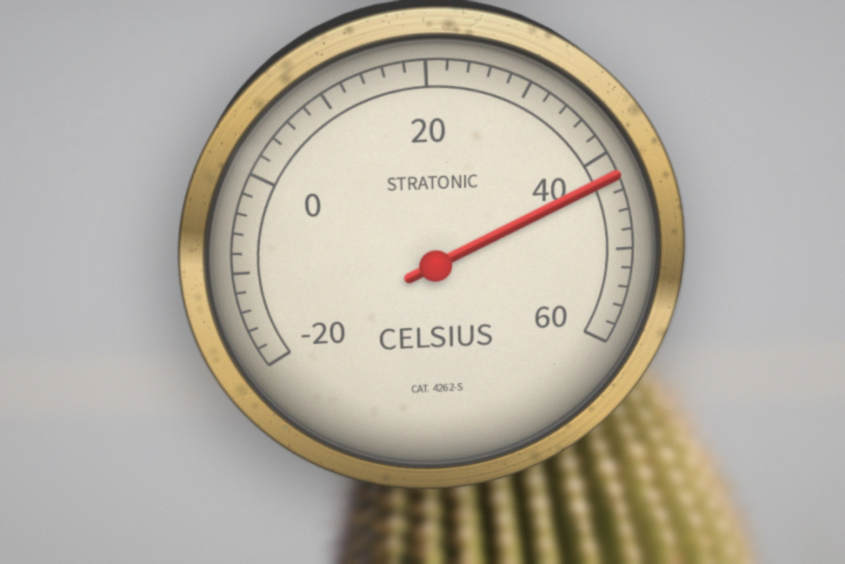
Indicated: 42 (°C)
